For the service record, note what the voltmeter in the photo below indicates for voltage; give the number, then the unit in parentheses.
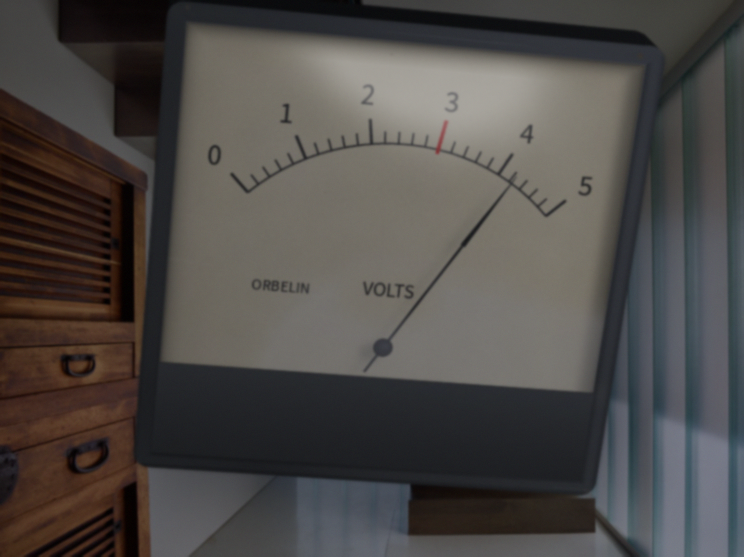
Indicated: 4.2 (V)
